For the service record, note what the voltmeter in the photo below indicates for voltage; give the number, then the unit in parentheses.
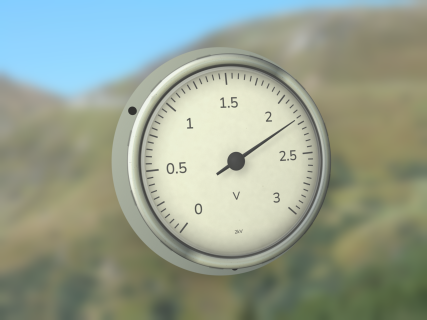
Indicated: 2.2 (V)
